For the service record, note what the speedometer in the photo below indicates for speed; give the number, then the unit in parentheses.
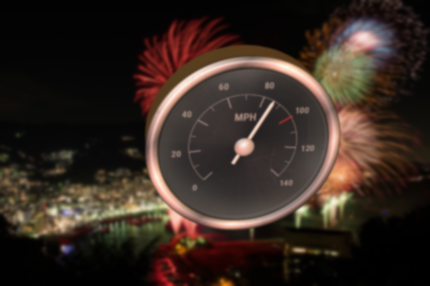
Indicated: 85 (mph)
